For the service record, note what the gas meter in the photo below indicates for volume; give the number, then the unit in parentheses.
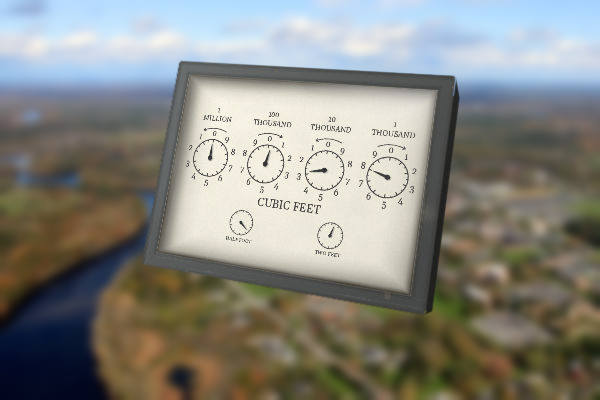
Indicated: 2800 (ft³)
